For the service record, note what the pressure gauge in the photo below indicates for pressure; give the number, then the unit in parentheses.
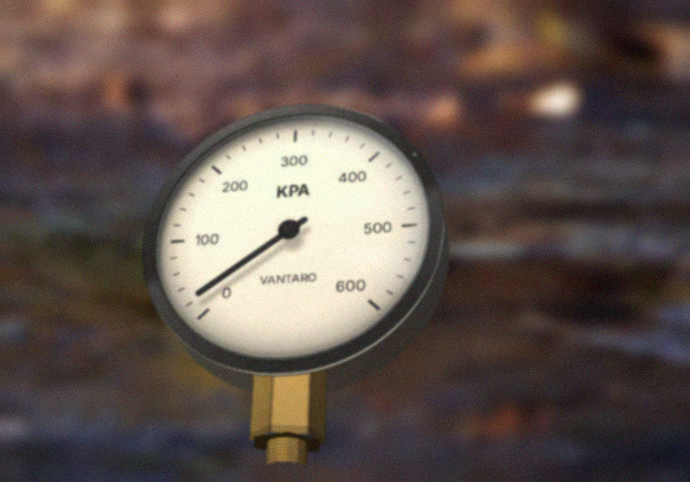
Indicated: 20 (kPa)
